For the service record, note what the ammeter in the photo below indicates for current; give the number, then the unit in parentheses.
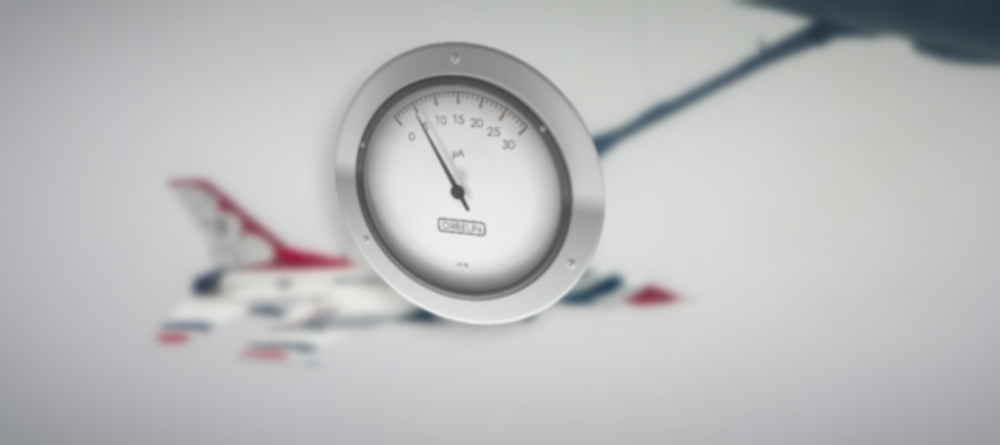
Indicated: 5 (µA)
